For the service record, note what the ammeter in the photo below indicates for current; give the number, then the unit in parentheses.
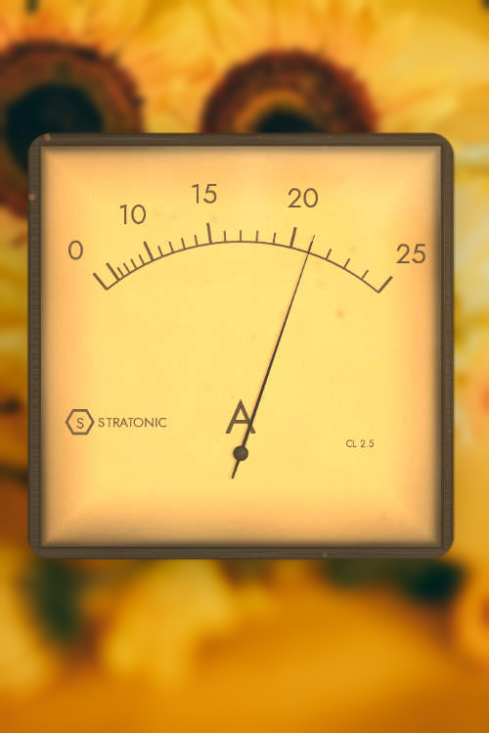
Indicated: 21 (A)
